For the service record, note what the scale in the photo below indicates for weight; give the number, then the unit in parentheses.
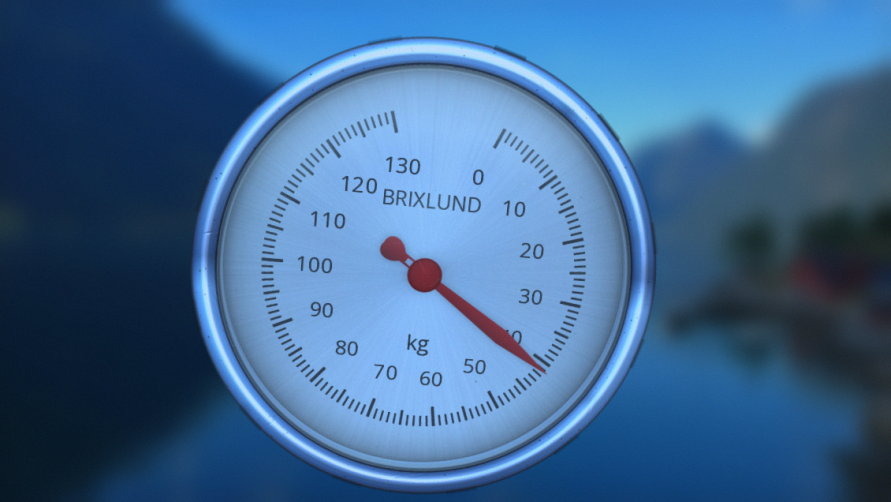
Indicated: 41 (kg)
